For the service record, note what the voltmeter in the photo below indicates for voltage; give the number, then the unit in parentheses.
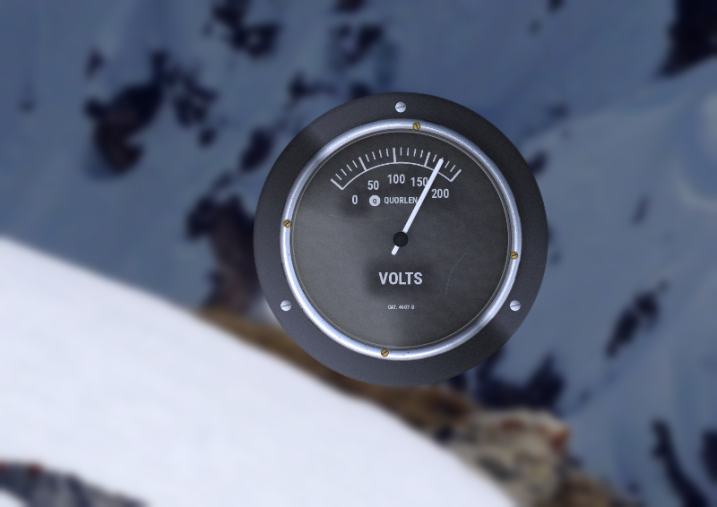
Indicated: 170 (V)
